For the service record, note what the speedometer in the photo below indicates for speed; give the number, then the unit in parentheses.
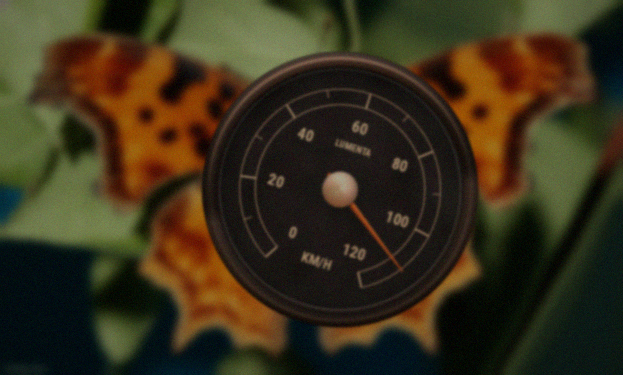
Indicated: 110 (km/h)
